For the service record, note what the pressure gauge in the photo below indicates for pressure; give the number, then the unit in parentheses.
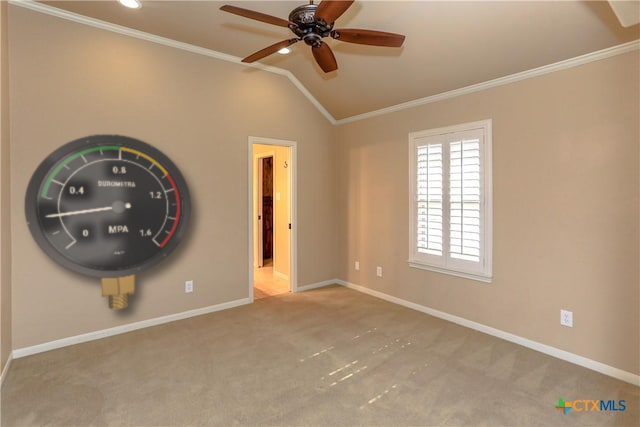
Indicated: 0.2 (MPa)
